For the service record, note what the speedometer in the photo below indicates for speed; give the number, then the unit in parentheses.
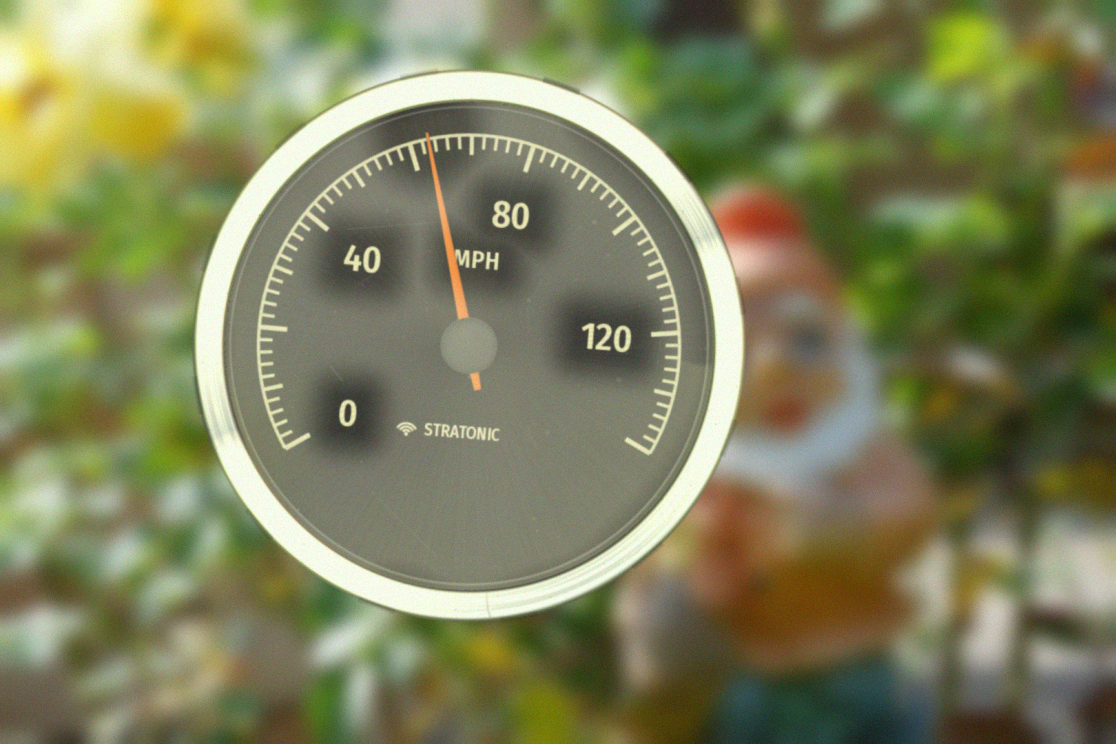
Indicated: 63 (mph)
